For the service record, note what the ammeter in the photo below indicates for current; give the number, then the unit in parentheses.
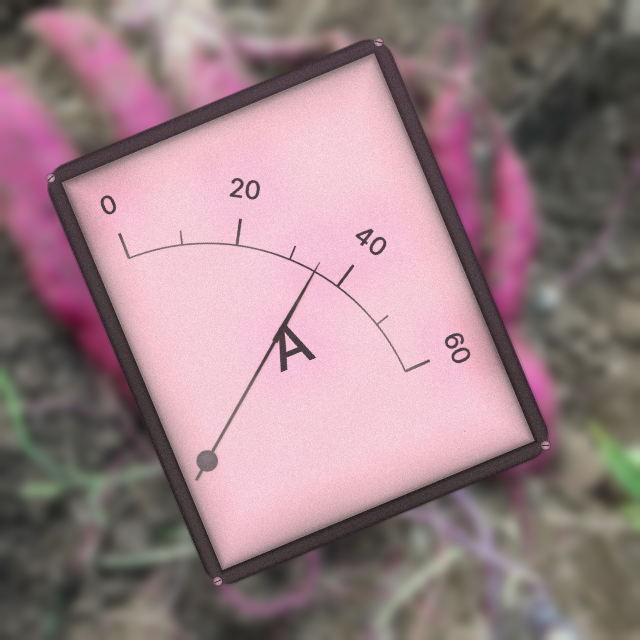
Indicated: 35 (A)
